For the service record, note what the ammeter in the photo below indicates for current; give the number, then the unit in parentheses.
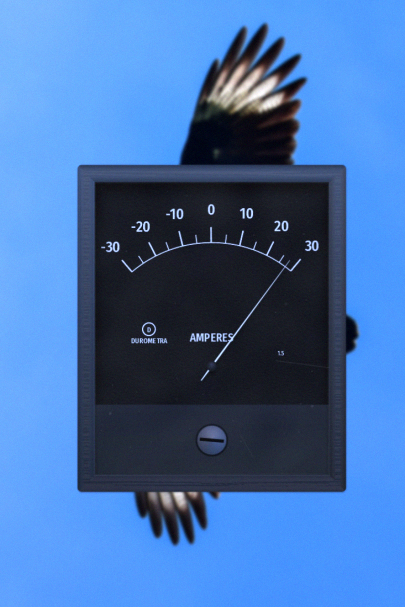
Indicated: 27.5 (A)
